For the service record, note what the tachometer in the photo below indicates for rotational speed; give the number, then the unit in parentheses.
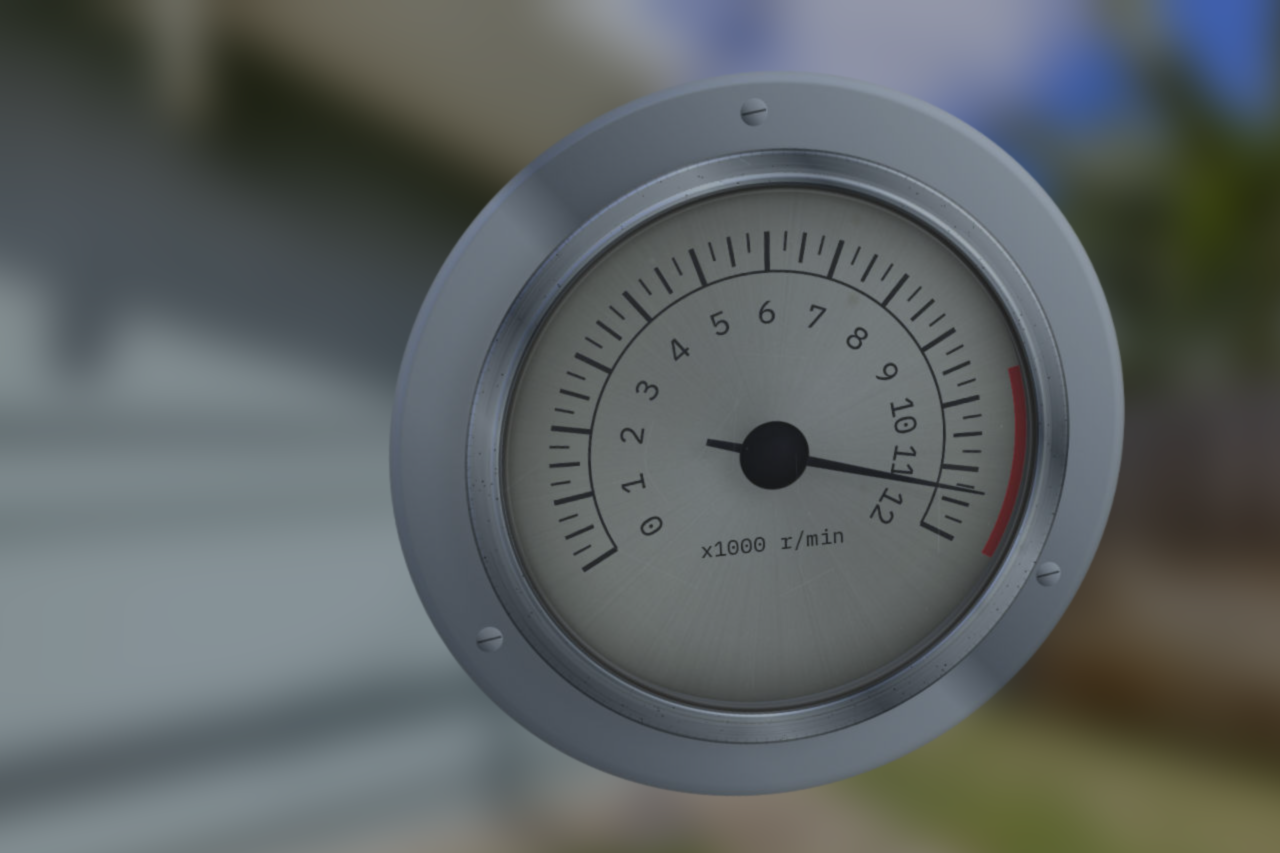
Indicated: 11250 (rpm)
